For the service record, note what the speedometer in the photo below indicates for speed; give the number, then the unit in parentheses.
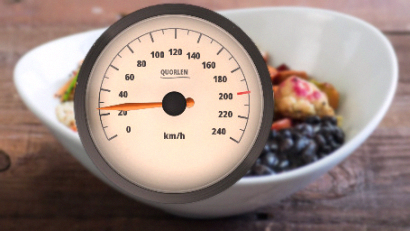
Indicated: 25 (km/h)
